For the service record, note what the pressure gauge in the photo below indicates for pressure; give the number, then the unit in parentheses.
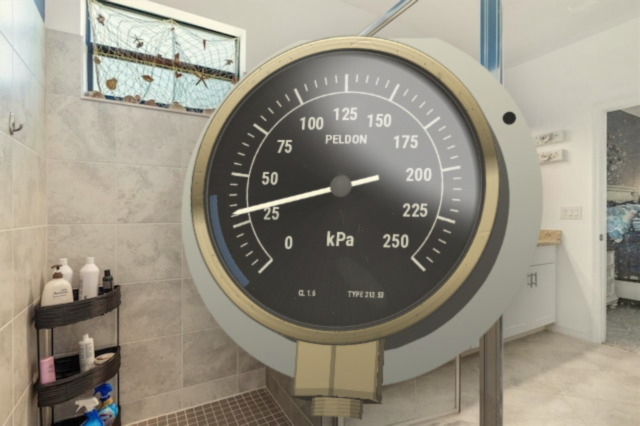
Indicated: 30 (kPa)
